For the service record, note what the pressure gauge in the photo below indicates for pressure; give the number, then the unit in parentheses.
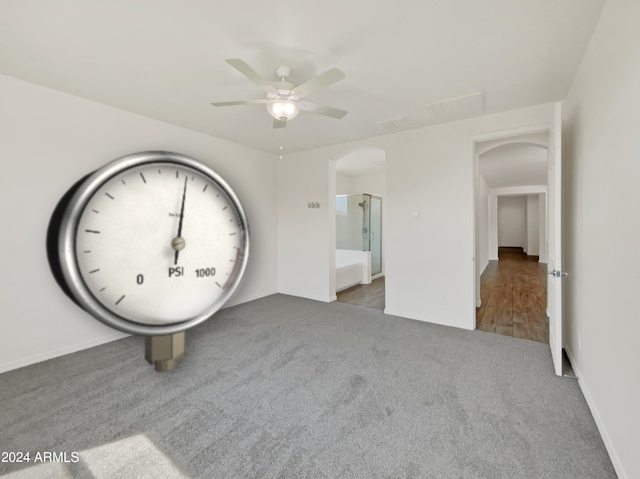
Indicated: 525 (psi)
